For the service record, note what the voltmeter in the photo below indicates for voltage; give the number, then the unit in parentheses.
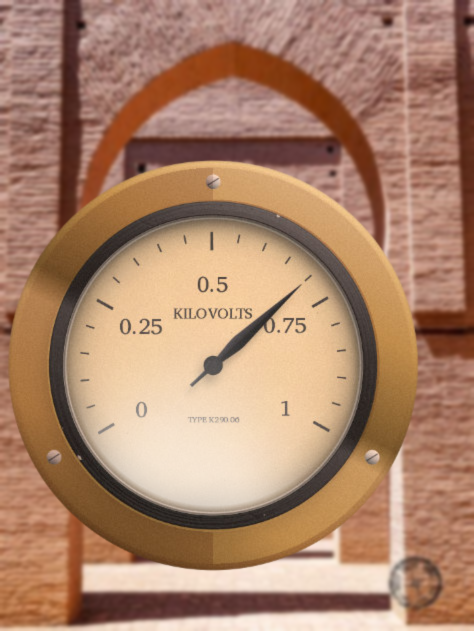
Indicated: 0.7 (kV)
